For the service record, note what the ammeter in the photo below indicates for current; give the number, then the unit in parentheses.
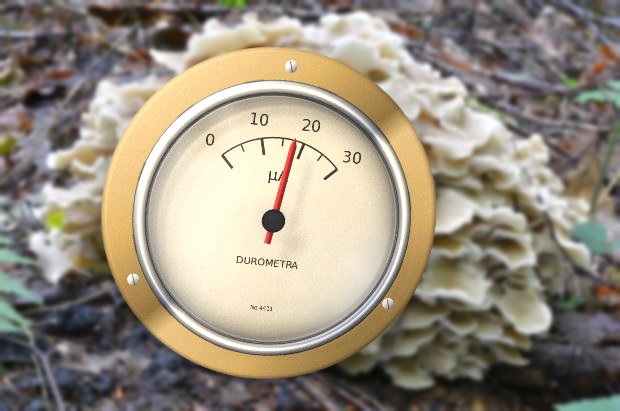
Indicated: 17.5 (µA)
